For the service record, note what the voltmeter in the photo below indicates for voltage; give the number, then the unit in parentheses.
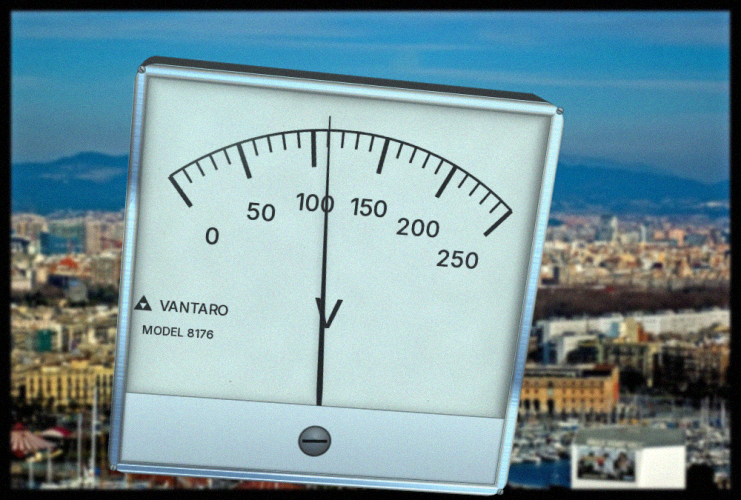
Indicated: 110 (V)
